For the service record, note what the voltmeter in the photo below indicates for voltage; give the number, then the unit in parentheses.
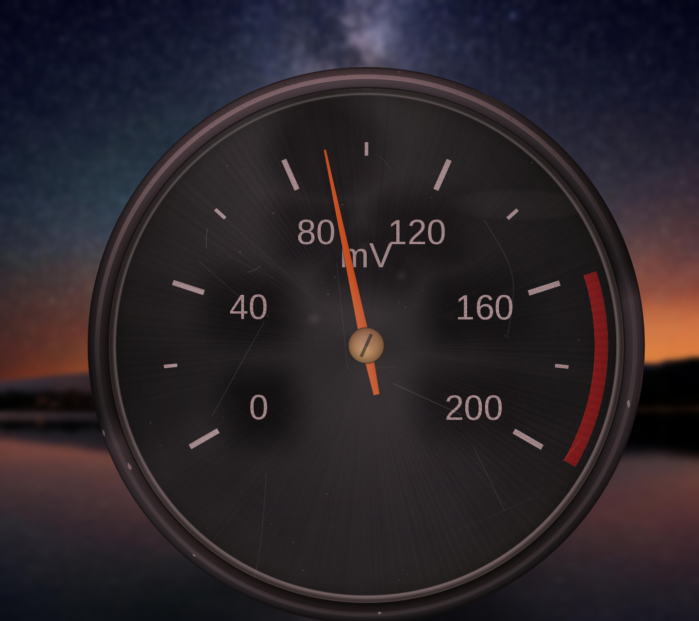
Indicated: 90 (mV)
